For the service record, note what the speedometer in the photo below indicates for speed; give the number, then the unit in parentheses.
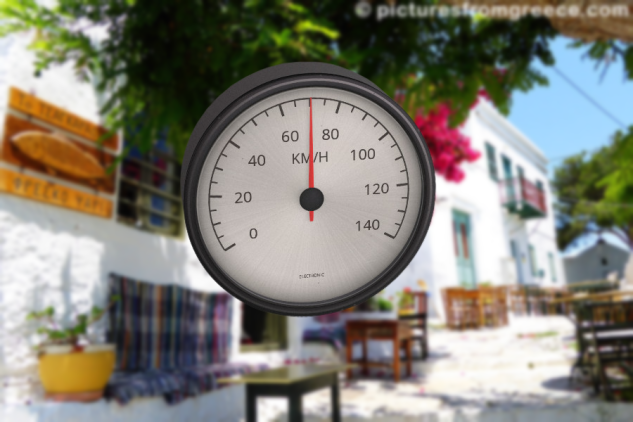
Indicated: 70 (km/h)
